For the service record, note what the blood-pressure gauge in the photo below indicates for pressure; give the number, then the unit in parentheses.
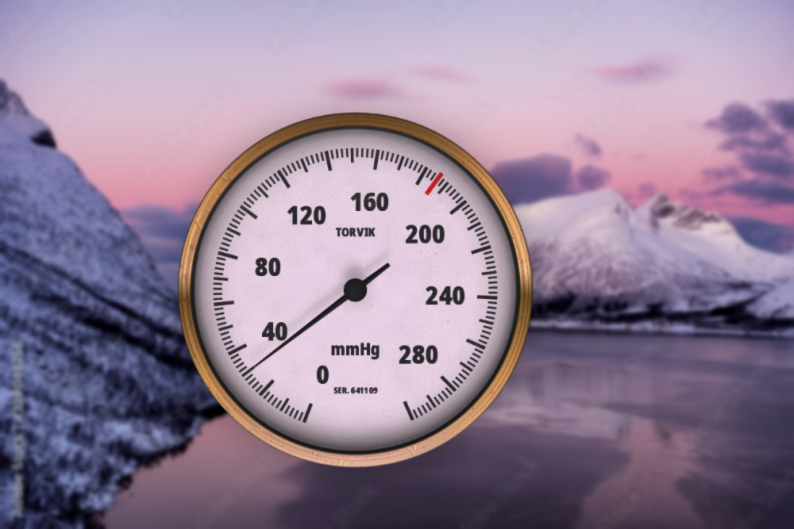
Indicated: 30 (mmHg)
